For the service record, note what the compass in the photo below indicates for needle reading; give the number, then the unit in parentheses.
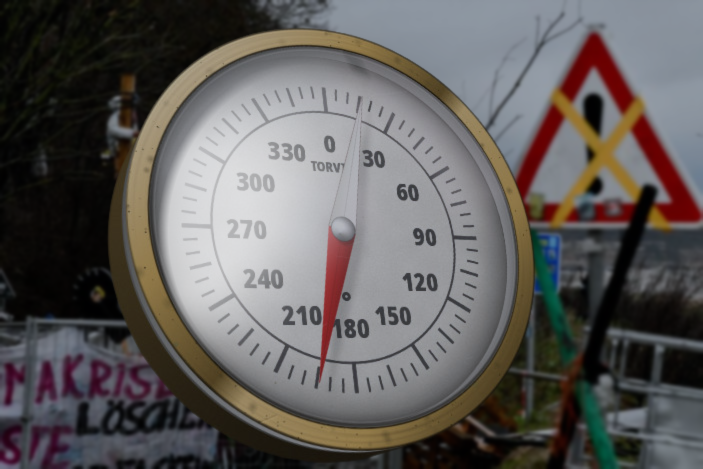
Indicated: 195 (°)
